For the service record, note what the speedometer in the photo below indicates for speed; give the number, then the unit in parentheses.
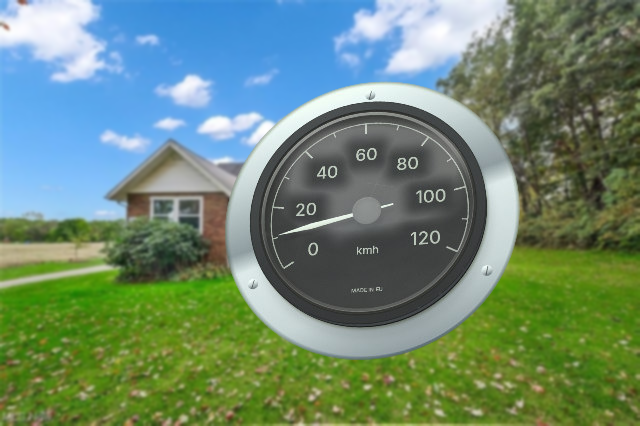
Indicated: 10 (km/h)
